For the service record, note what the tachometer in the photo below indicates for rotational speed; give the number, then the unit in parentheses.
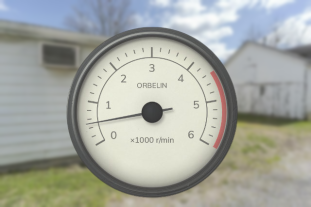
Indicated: 500 (rpm)
